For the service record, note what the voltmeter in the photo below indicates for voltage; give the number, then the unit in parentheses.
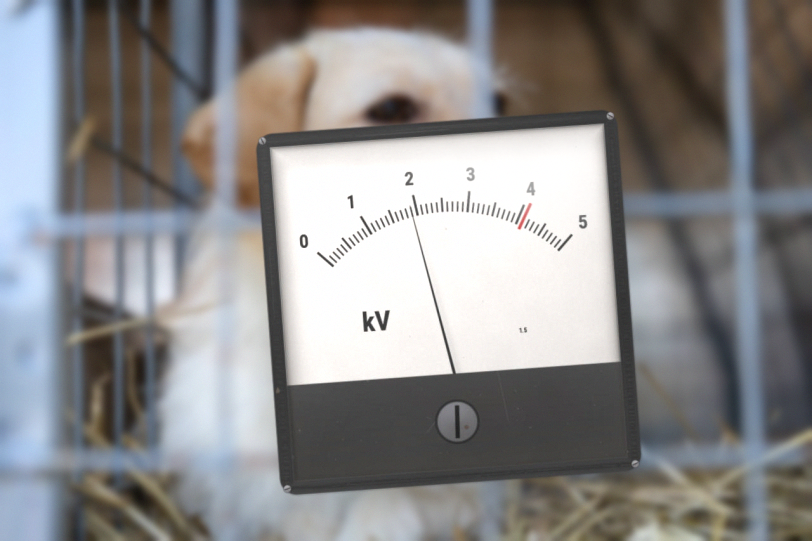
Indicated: 1.9 (kV)
